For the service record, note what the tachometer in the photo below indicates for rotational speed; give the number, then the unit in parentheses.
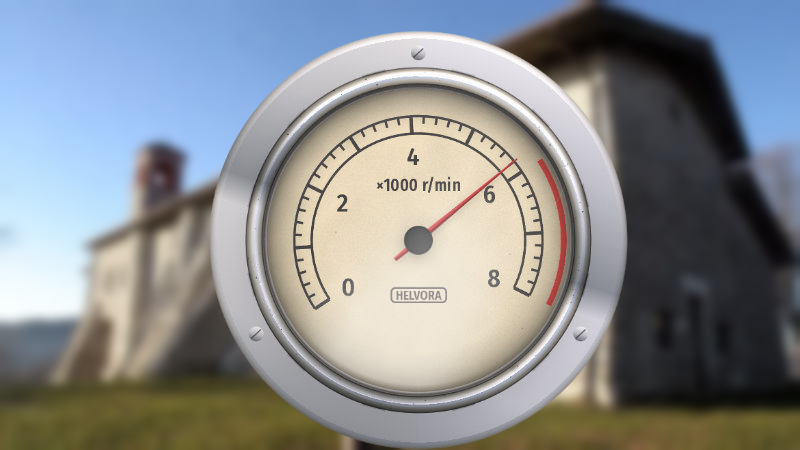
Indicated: 5800 (rpm)
